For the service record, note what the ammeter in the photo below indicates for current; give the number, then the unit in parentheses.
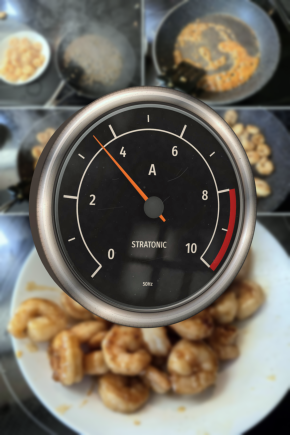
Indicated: 3.5 (A)
